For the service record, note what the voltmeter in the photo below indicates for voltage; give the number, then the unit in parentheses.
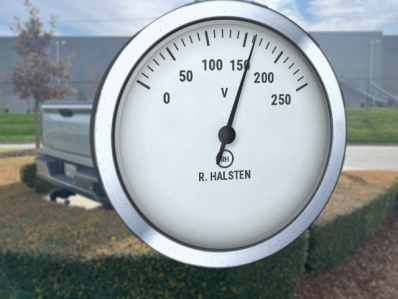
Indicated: 160 (V)
